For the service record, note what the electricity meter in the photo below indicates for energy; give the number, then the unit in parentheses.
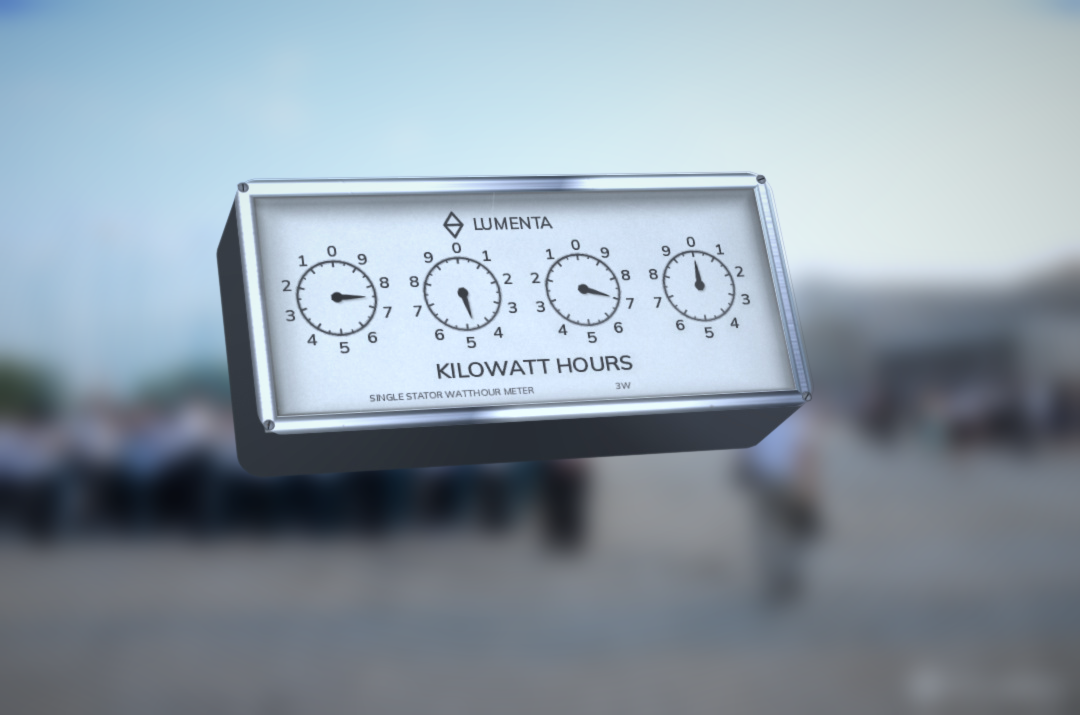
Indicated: 7470 (kWh)
